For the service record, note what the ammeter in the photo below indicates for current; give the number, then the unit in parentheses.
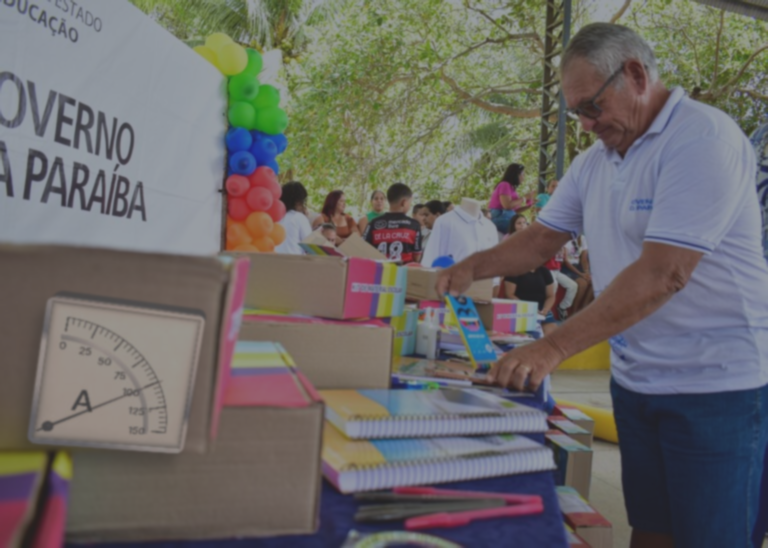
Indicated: 100 (A)
